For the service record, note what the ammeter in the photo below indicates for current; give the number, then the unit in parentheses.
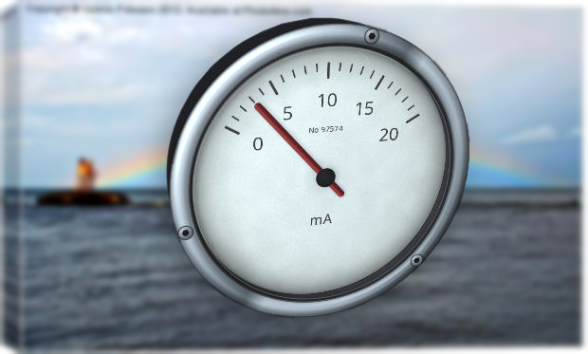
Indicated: 3 (mA)
